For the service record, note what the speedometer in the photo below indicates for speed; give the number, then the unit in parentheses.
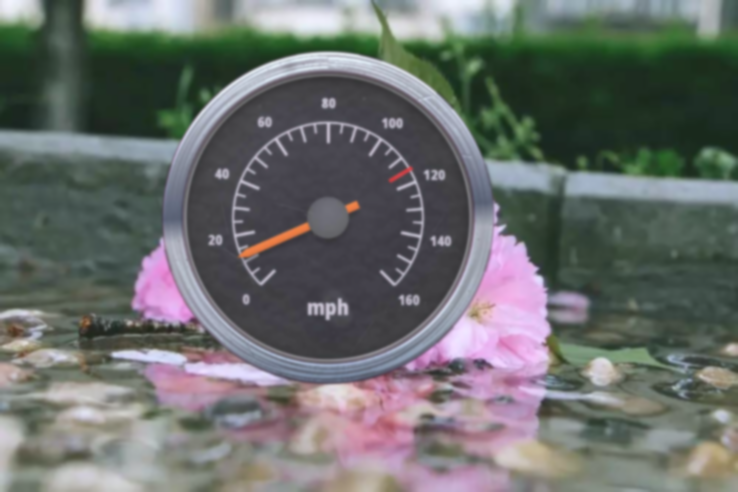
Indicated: 12.5 (mph)
